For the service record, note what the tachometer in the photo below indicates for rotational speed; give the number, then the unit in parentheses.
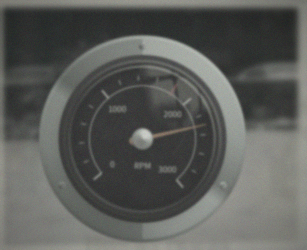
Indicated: 2300 (rpm)
